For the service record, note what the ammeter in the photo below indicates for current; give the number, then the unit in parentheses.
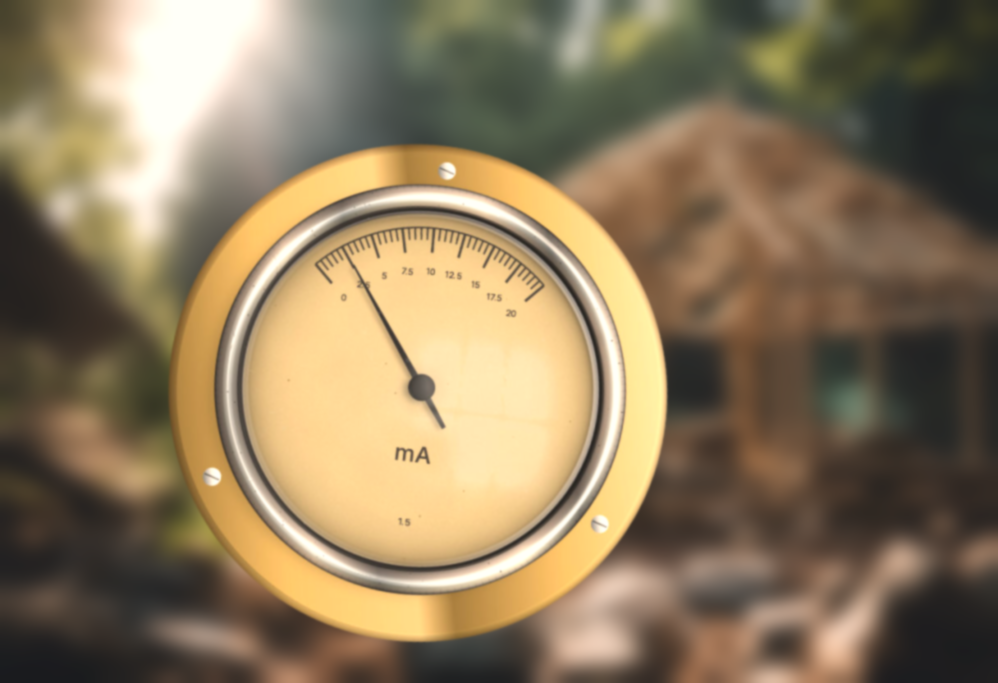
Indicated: 2.5 (mA)
